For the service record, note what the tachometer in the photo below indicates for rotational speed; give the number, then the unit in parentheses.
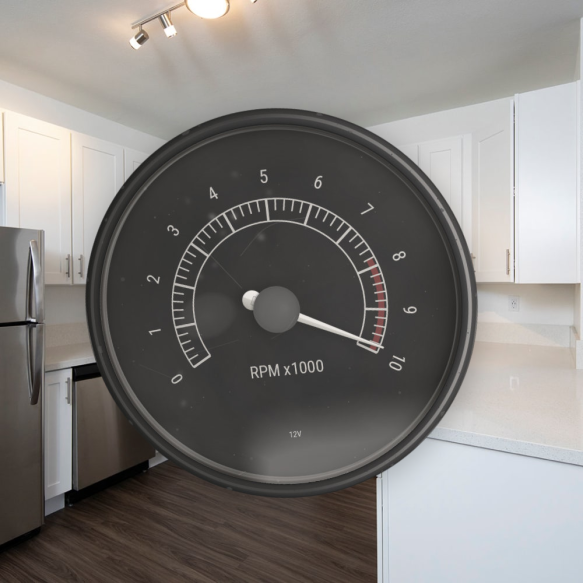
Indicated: 9800 (rpm)
